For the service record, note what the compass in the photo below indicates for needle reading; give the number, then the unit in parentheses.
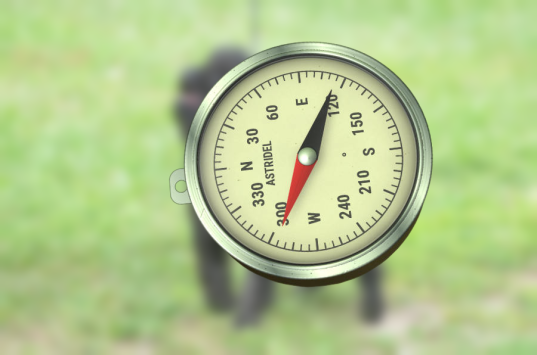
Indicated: 295 (°)
